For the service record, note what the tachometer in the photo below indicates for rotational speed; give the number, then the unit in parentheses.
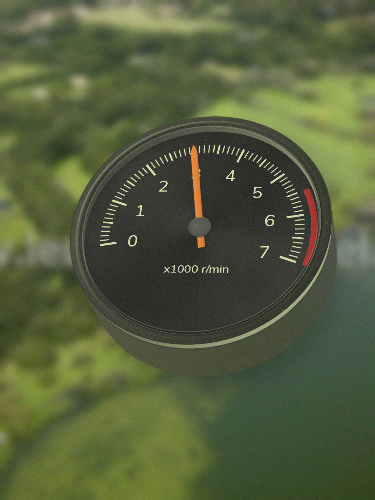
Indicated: 3000 (rpm)
